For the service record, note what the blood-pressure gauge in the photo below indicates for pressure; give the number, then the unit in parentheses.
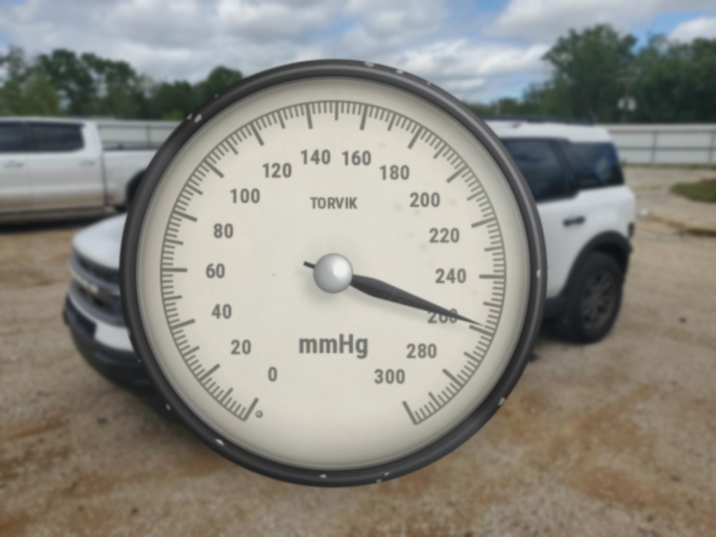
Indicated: 258 (mmHg)
